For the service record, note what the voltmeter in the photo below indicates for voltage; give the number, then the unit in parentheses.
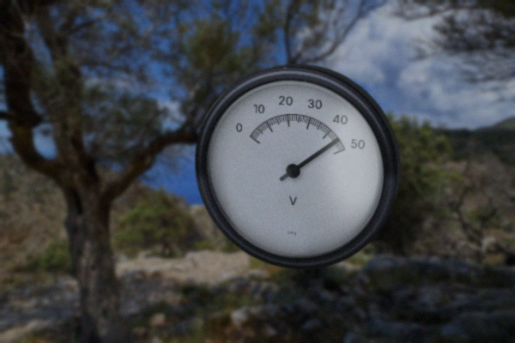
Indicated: 45 (V)
